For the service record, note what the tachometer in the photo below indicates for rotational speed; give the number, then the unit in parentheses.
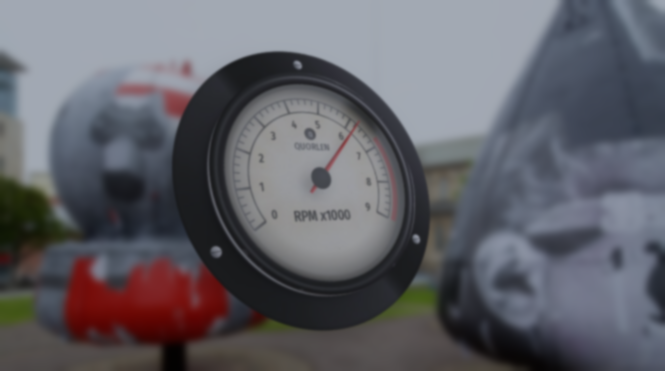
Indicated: 6200 (rpm)
